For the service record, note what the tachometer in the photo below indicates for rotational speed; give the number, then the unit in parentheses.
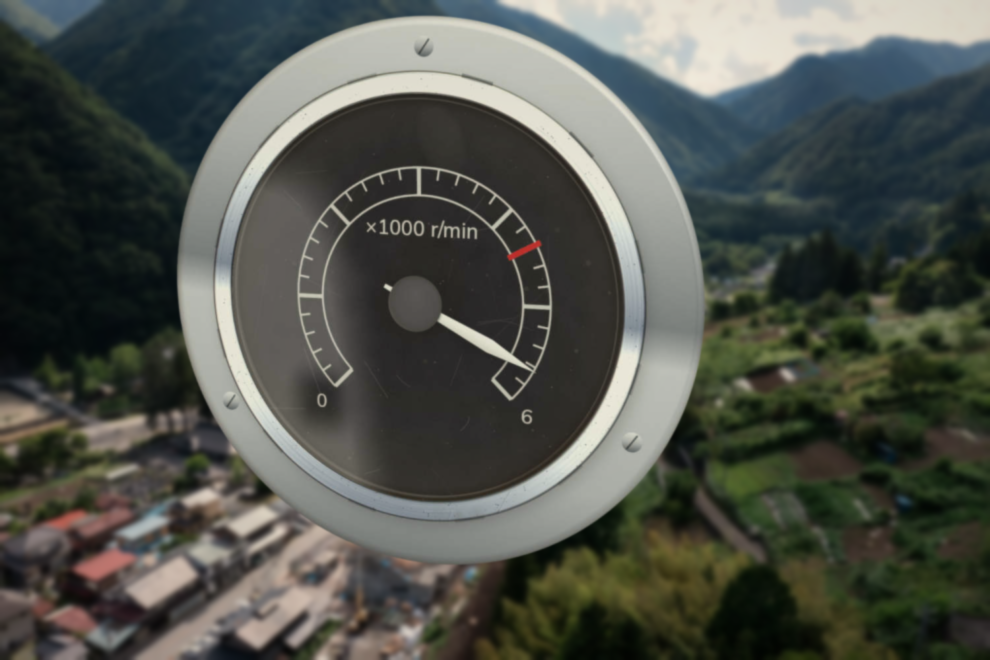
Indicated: 5600 (rpm)
